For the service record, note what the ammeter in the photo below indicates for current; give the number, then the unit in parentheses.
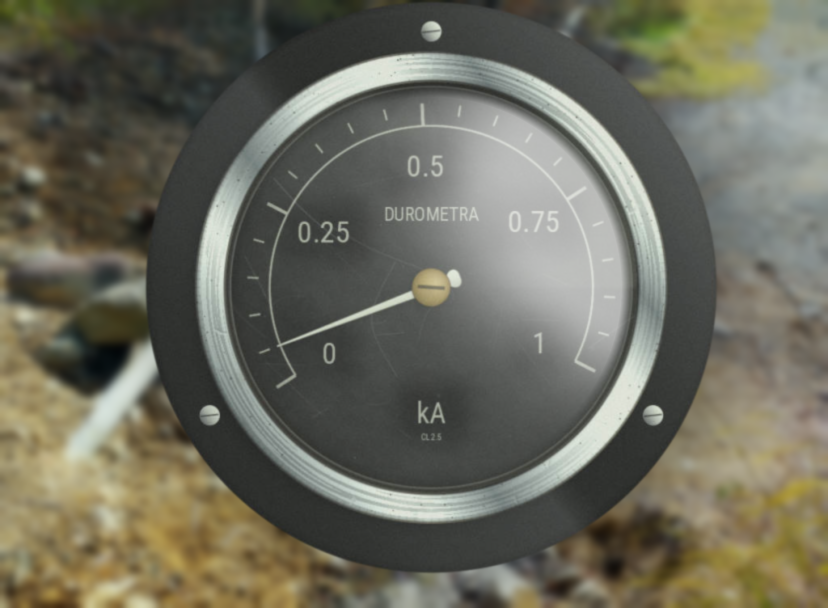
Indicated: 0.05 (kA)
